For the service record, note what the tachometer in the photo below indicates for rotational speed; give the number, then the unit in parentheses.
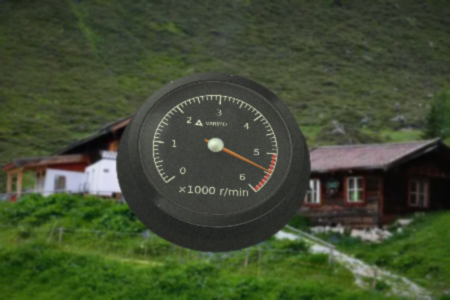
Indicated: 5500 (rpm)
